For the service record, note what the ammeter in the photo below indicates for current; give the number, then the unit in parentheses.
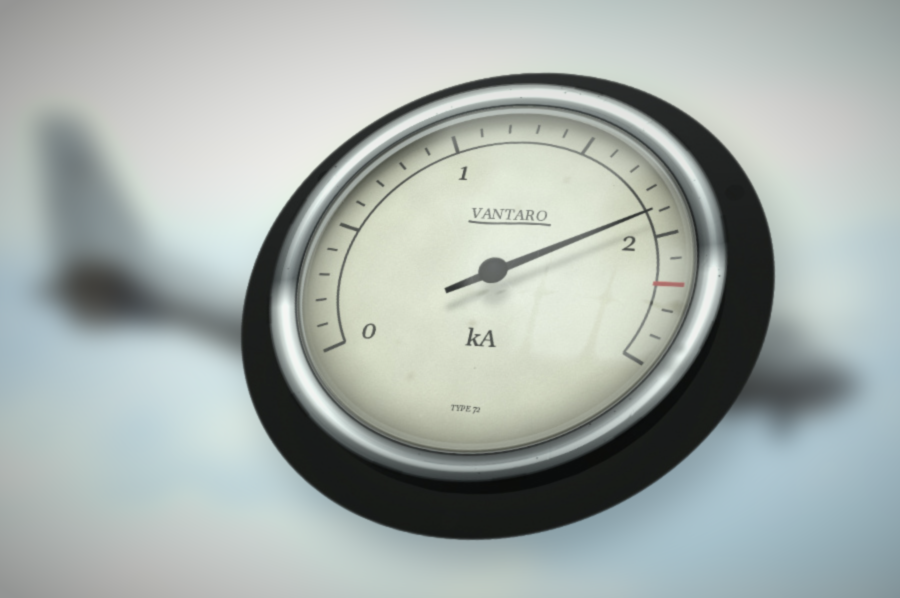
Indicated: 1.9 (kA)
